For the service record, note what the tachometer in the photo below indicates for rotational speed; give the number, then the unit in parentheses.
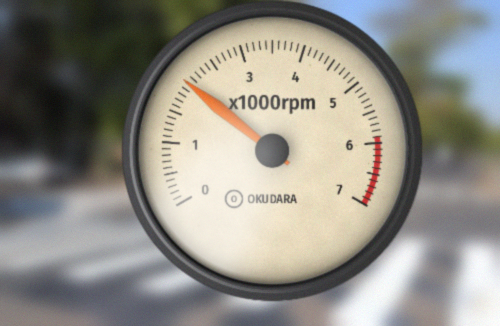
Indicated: 2000 (rpm)
